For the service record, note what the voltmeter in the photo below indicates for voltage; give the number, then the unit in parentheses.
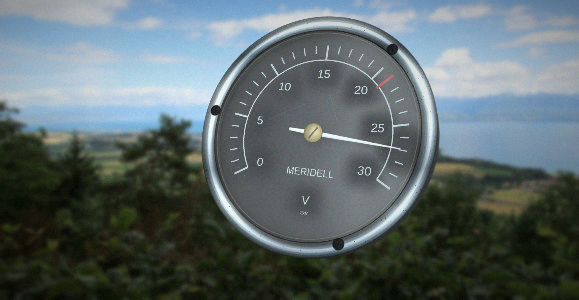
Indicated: 27 (V)
